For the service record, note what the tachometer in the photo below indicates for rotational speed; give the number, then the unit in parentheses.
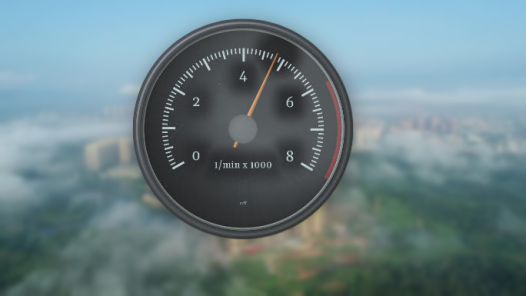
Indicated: 4800 (rpm)
